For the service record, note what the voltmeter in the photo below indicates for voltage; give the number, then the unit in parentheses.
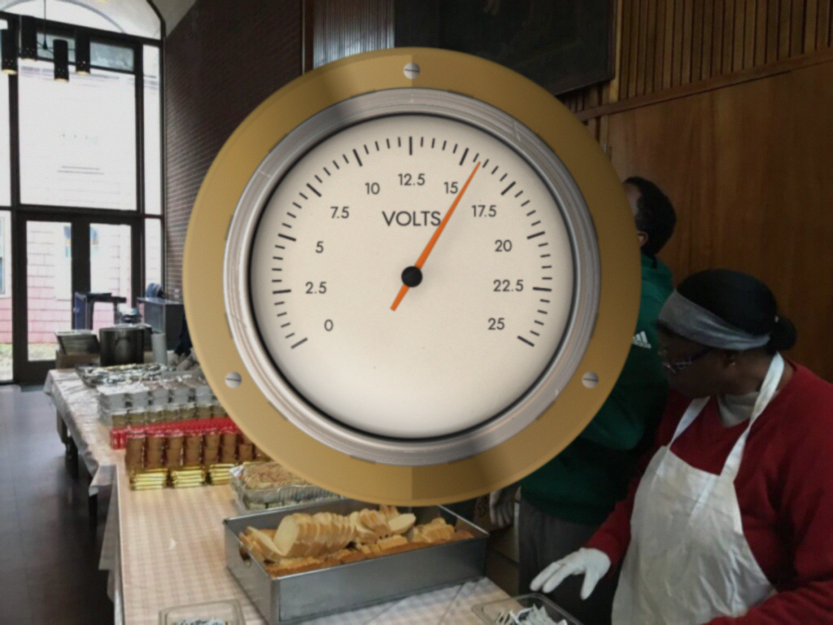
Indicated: 15.75 (V)
